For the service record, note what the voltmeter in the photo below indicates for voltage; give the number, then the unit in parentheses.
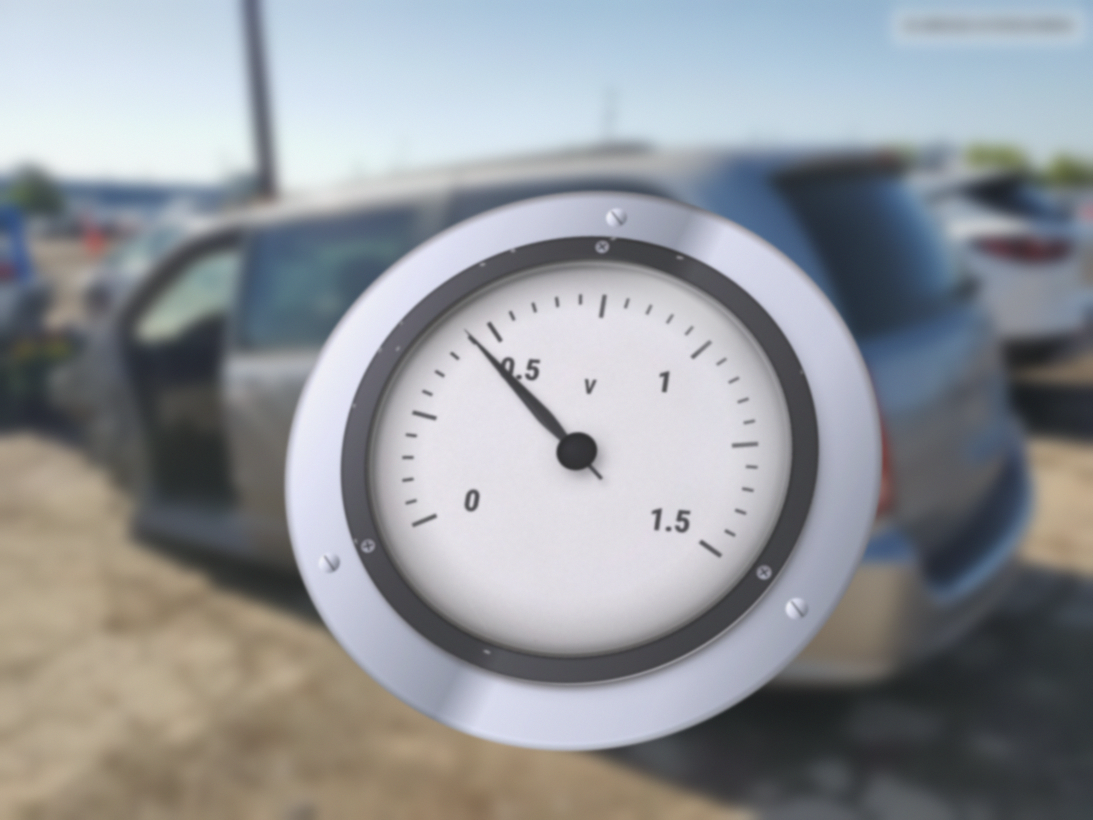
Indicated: 0.45 (V)
